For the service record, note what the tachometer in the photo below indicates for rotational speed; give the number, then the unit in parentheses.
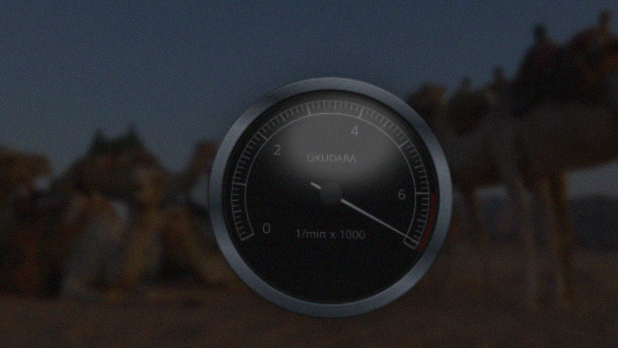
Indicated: 6900 (rpm)
